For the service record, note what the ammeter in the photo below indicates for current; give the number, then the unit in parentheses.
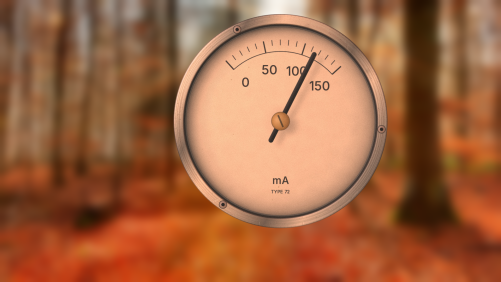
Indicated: 115 (mA)
